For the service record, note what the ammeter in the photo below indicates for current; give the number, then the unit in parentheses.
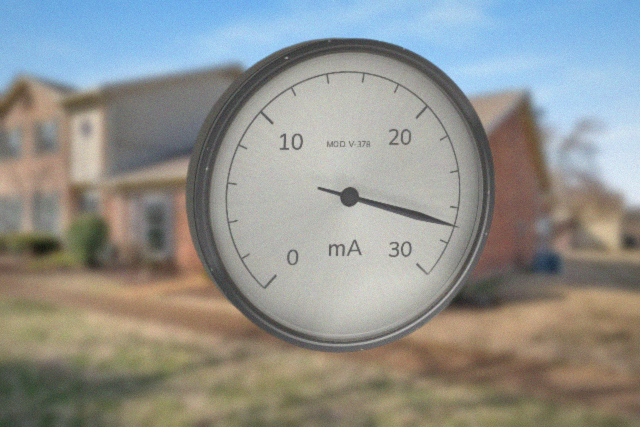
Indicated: 27 (mA)
